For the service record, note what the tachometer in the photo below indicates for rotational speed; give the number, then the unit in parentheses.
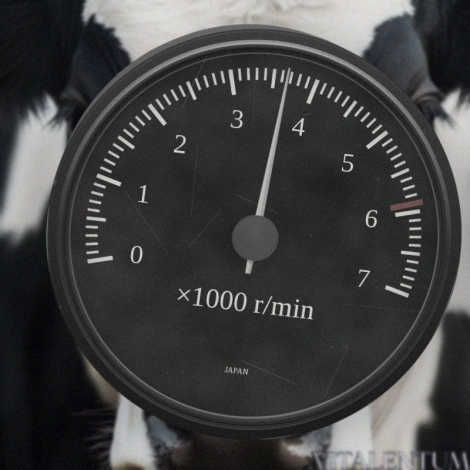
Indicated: 3650 (rpm)
